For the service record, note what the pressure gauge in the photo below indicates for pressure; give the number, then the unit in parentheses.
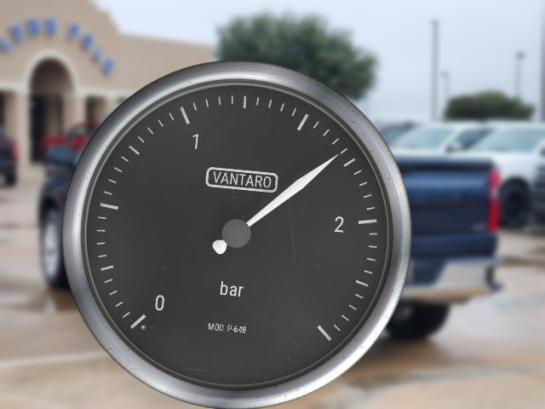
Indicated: 1.7 (bar)
